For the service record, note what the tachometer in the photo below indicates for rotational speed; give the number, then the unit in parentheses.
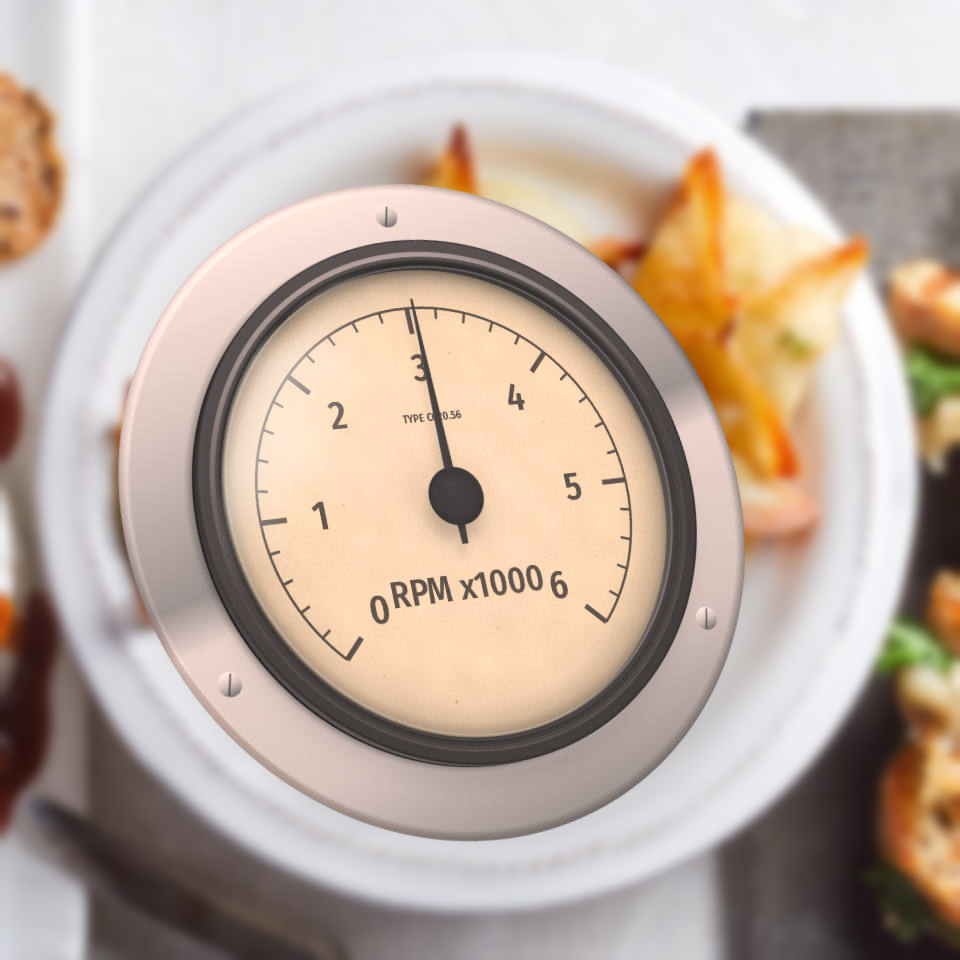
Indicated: 3000 (rpm)
